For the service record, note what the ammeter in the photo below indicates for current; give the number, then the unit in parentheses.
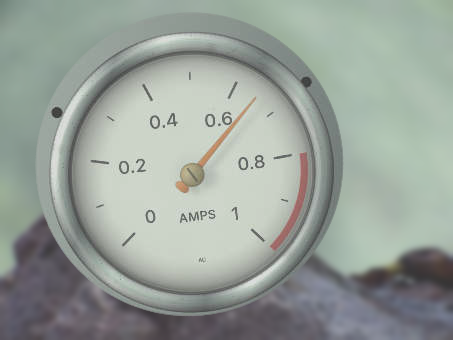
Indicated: 0.65 (A)
